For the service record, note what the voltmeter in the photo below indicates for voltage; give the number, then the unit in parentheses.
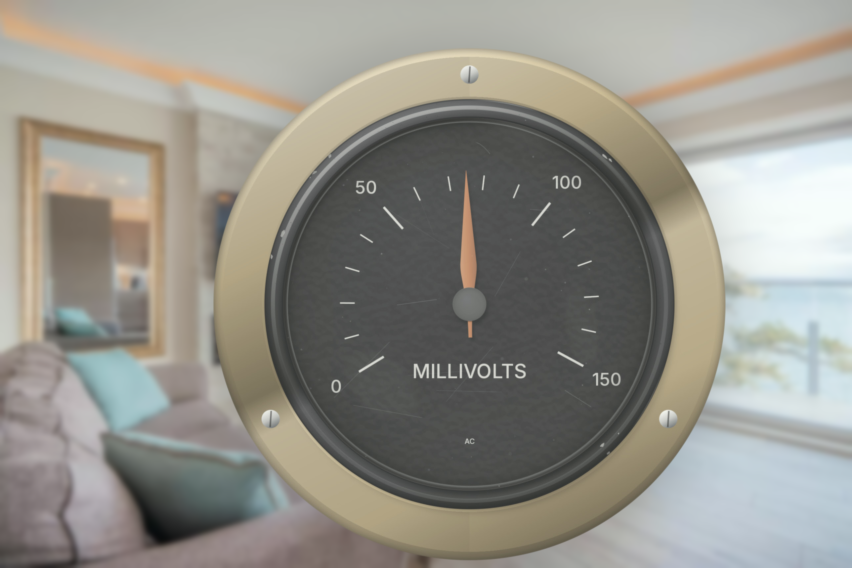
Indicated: 75 (mV)
